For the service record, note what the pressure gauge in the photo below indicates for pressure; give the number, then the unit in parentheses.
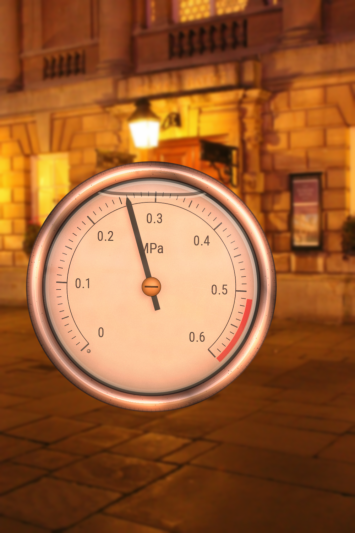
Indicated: 0.26 (MPa)
